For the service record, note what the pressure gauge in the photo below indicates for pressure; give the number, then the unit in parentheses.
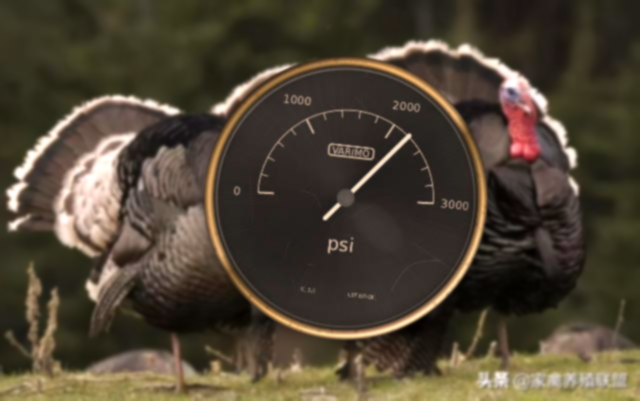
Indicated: 2200 (psi)
